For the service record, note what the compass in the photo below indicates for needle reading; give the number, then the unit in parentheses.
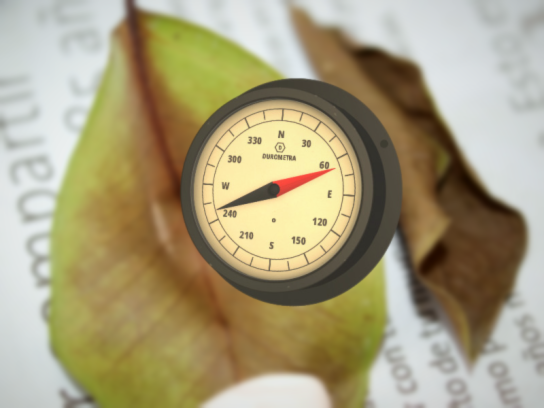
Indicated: 67.5 (°)
